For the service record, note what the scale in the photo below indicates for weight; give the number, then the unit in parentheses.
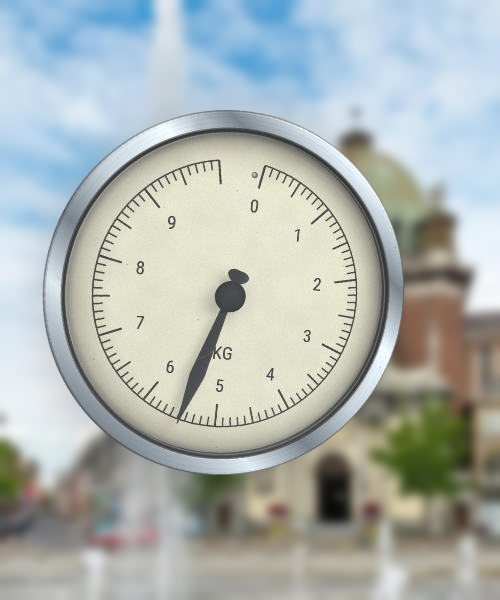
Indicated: 5.5 (kg)
